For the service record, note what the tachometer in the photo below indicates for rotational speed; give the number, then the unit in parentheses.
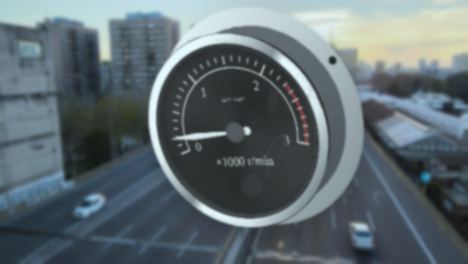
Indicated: 200 (rpm)
